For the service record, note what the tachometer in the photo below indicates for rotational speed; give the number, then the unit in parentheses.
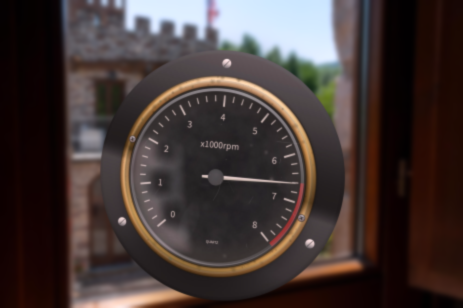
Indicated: 6600 (rpm)
